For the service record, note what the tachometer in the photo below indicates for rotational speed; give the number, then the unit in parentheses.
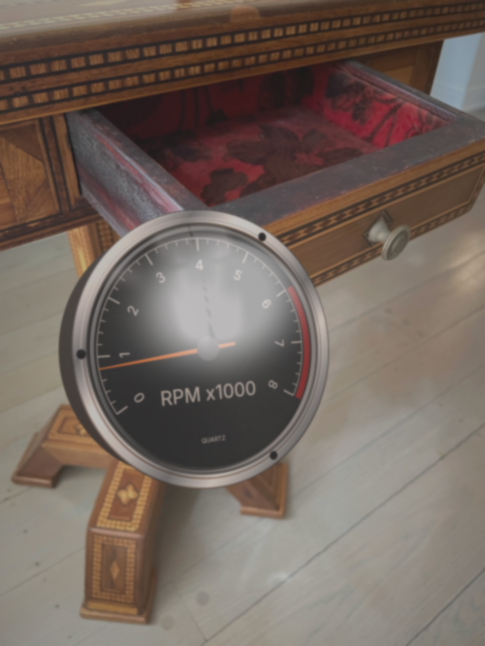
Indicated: 800 (rpm)
